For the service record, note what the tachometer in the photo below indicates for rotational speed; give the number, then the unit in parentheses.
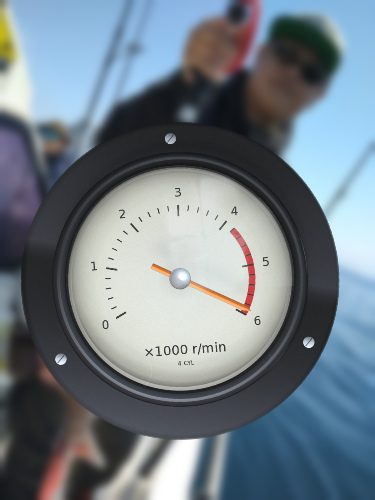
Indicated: 5900 (rpm)
